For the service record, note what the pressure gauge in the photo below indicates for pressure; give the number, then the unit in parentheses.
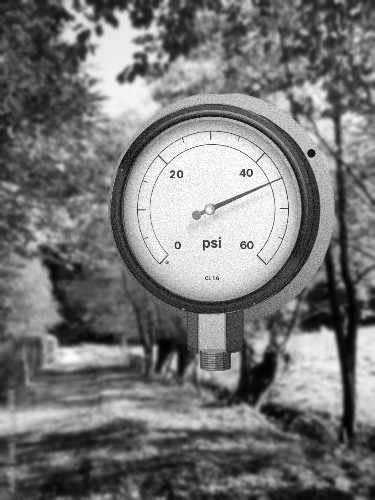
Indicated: 45 (psi)
